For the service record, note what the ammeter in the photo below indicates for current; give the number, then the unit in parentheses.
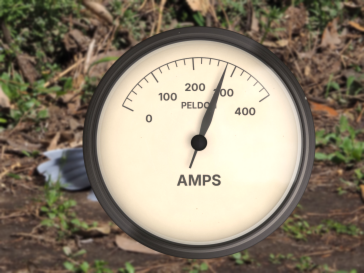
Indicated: 280 (A)
